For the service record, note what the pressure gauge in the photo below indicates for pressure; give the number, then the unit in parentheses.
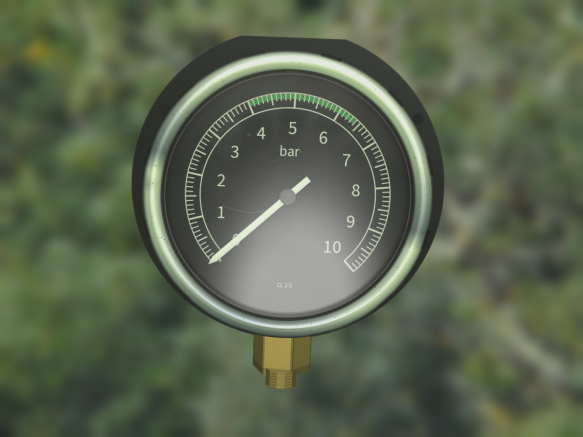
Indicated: 0 (bar)
